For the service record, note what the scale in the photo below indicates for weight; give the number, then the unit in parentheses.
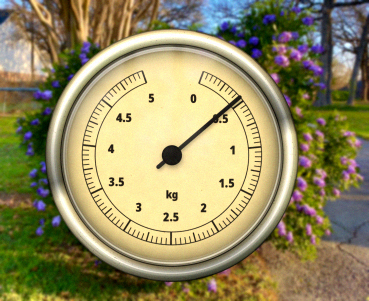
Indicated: 0.45 (kg)
